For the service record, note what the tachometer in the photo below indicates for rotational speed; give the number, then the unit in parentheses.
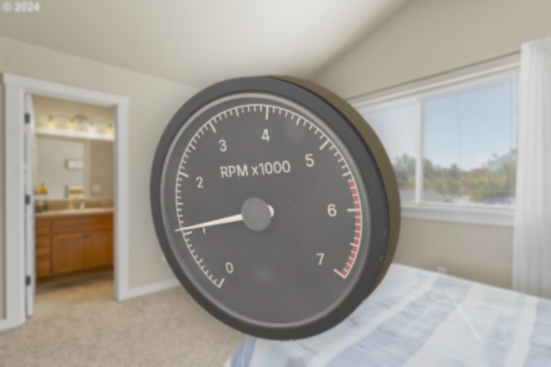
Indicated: 1100 (rpm)
